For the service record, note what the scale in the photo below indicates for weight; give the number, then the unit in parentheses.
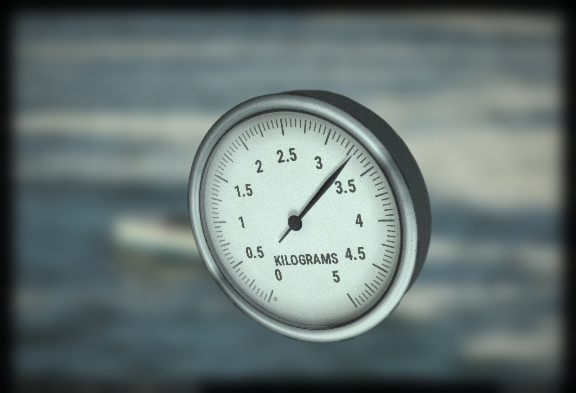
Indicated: 3.3 (kg)
